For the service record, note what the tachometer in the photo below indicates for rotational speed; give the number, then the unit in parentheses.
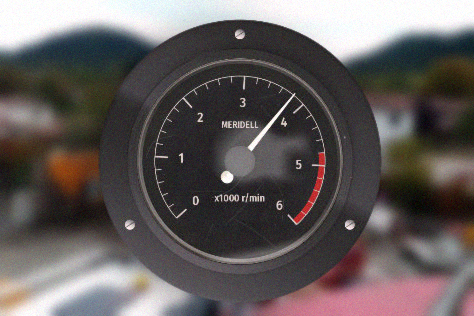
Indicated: 3800 (rpm)
